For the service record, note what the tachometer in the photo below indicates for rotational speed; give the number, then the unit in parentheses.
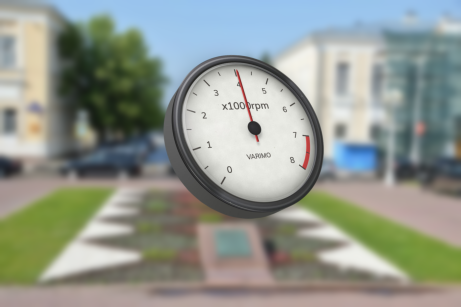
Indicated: 4000 (rpm)
